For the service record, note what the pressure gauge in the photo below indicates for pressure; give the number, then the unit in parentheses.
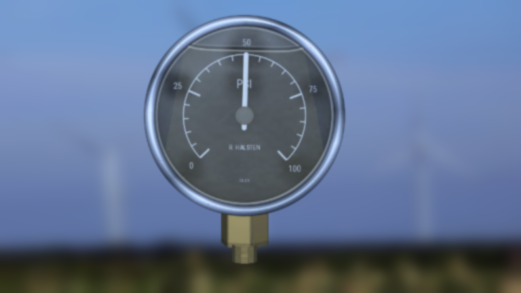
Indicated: 50 (psi)
